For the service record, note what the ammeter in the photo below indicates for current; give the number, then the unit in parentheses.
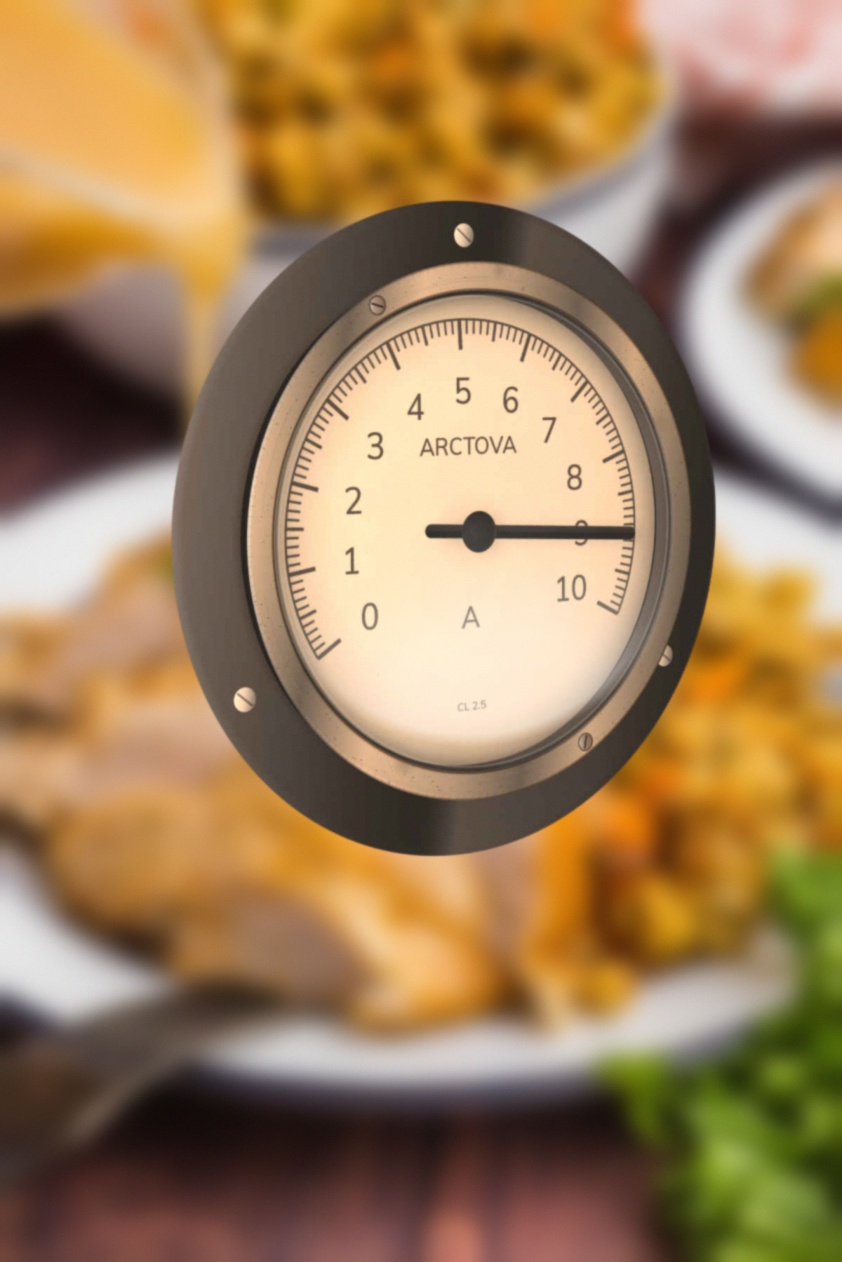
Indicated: 9 (A)
